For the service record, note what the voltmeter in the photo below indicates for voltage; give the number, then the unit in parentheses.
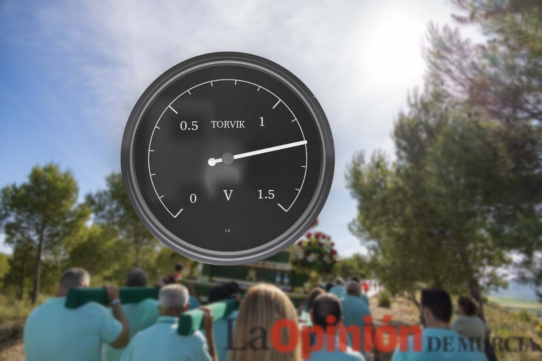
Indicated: 1.2 (V)
